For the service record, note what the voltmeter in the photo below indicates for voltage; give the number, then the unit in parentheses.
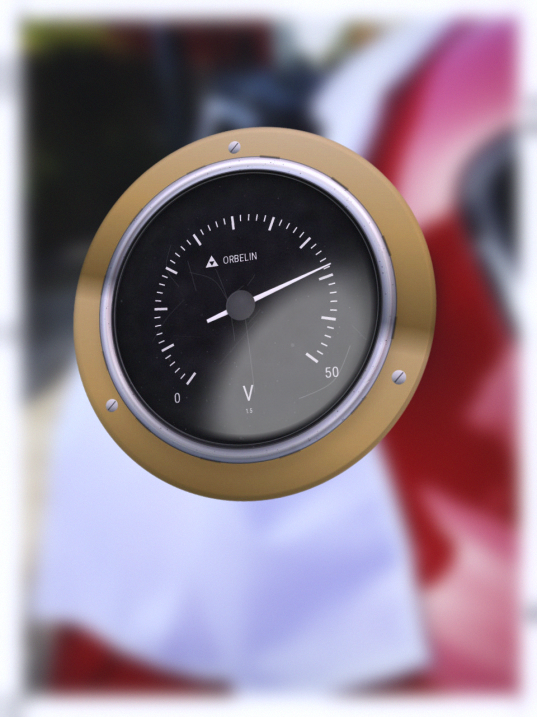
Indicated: 39 (V)
